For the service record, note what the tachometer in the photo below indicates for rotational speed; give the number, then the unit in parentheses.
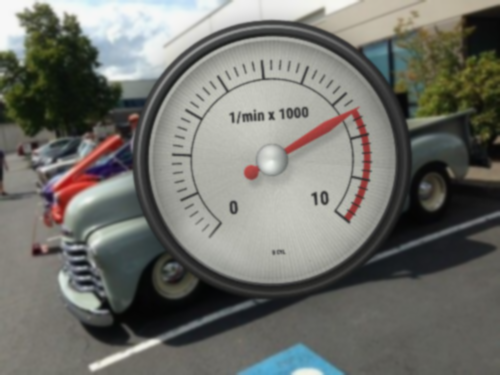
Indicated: 7400 (rpm)
